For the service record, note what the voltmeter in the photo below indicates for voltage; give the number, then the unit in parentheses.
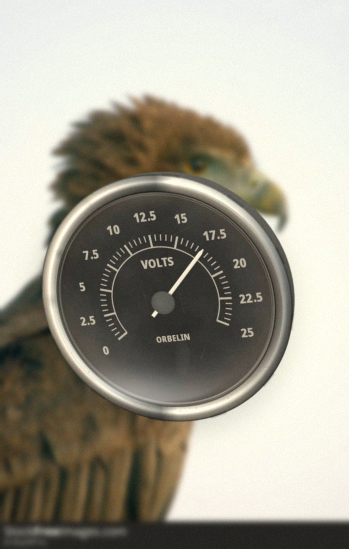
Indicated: 17.5 (V)
